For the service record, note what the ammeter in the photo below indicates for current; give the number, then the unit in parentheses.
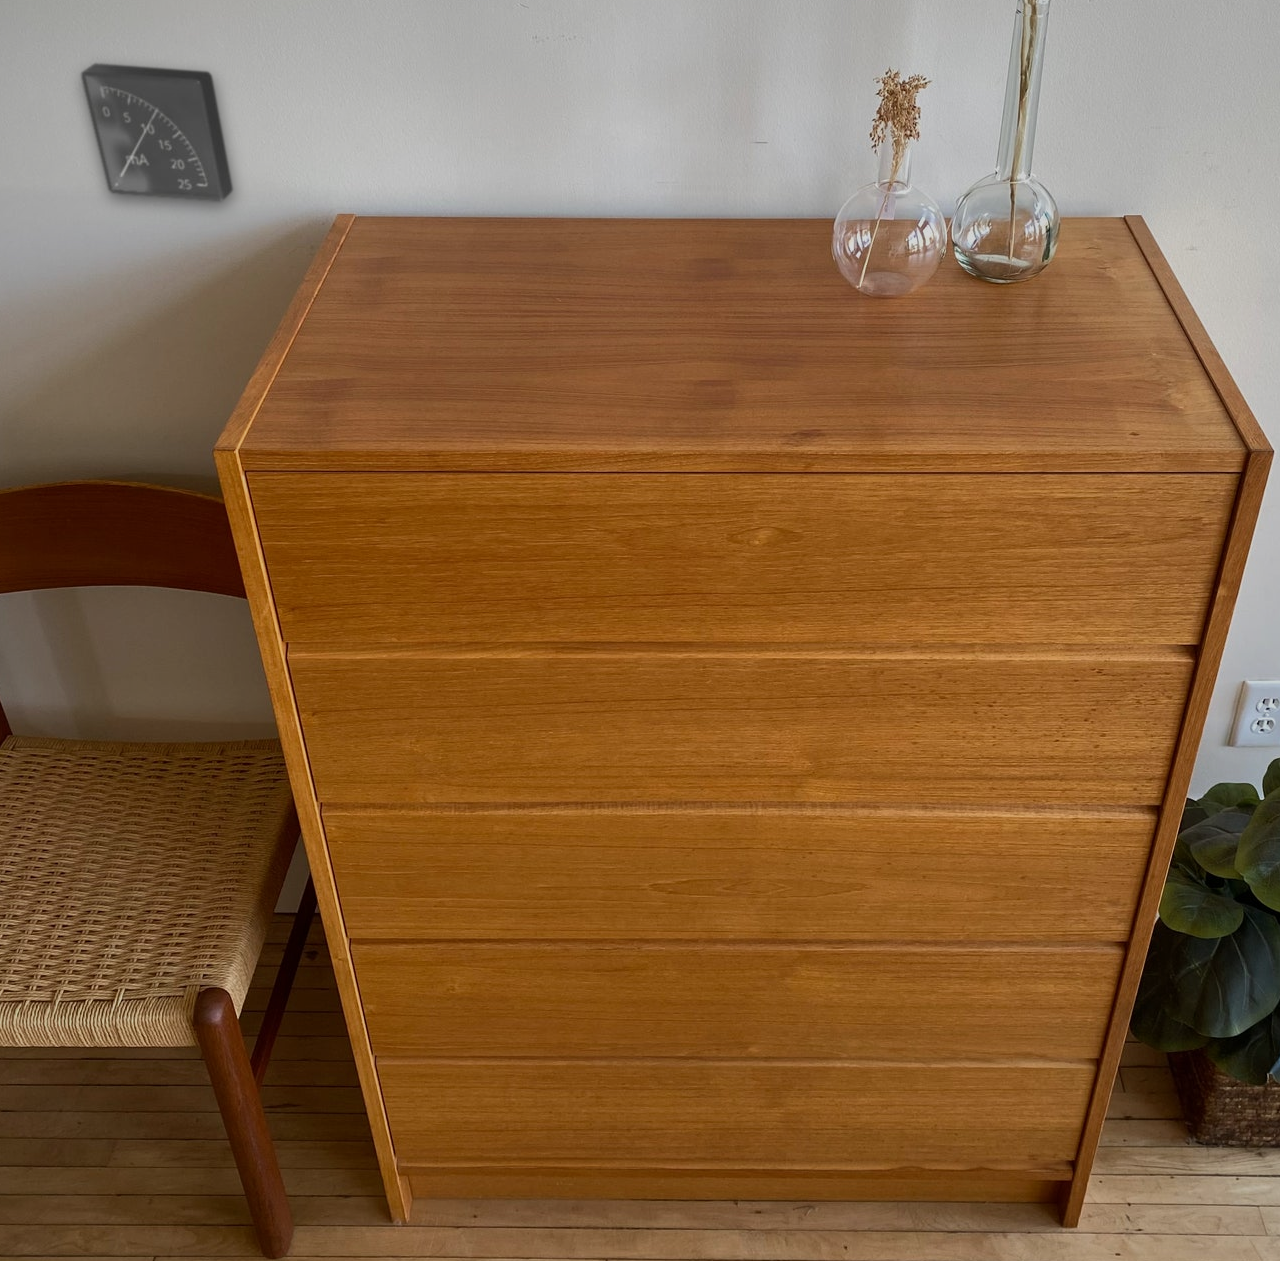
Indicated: 10 (mA)
